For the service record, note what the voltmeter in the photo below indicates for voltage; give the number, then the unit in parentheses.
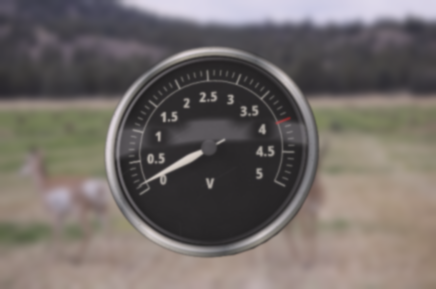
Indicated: 0.1 (V)
